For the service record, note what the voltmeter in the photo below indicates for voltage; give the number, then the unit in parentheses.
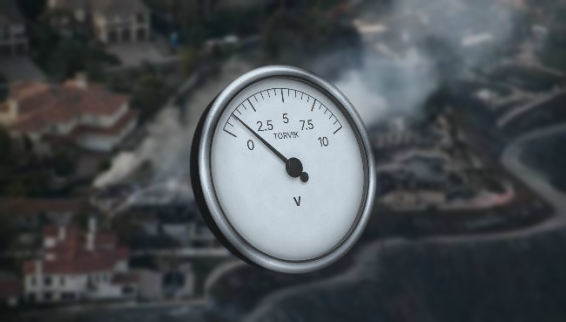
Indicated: 1 (V)
